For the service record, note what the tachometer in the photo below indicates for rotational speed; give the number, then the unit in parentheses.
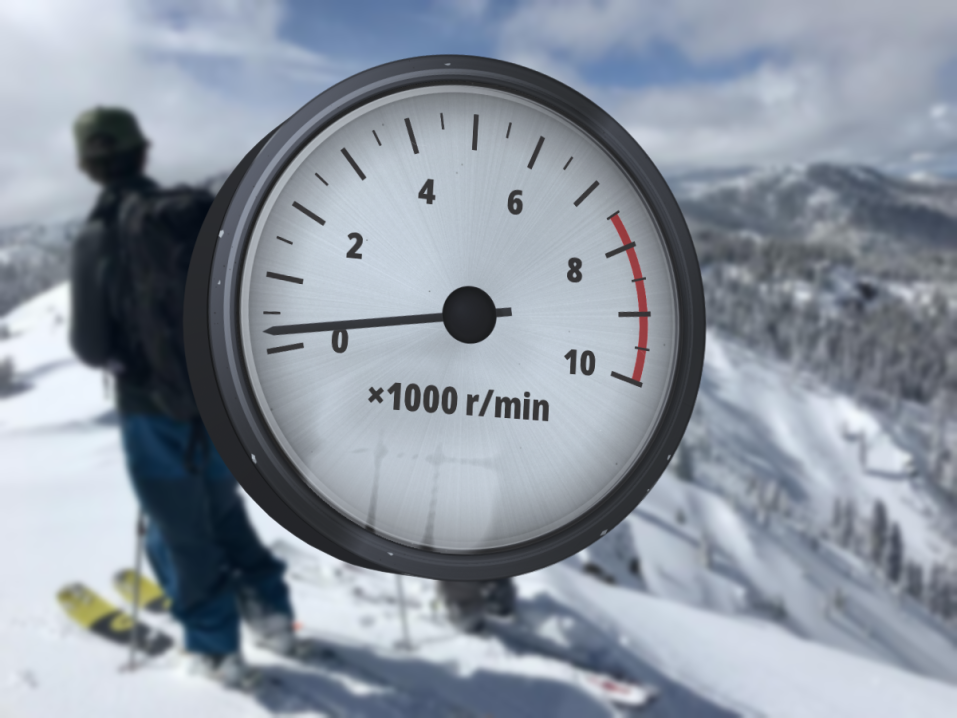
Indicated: 250 (rpm)
